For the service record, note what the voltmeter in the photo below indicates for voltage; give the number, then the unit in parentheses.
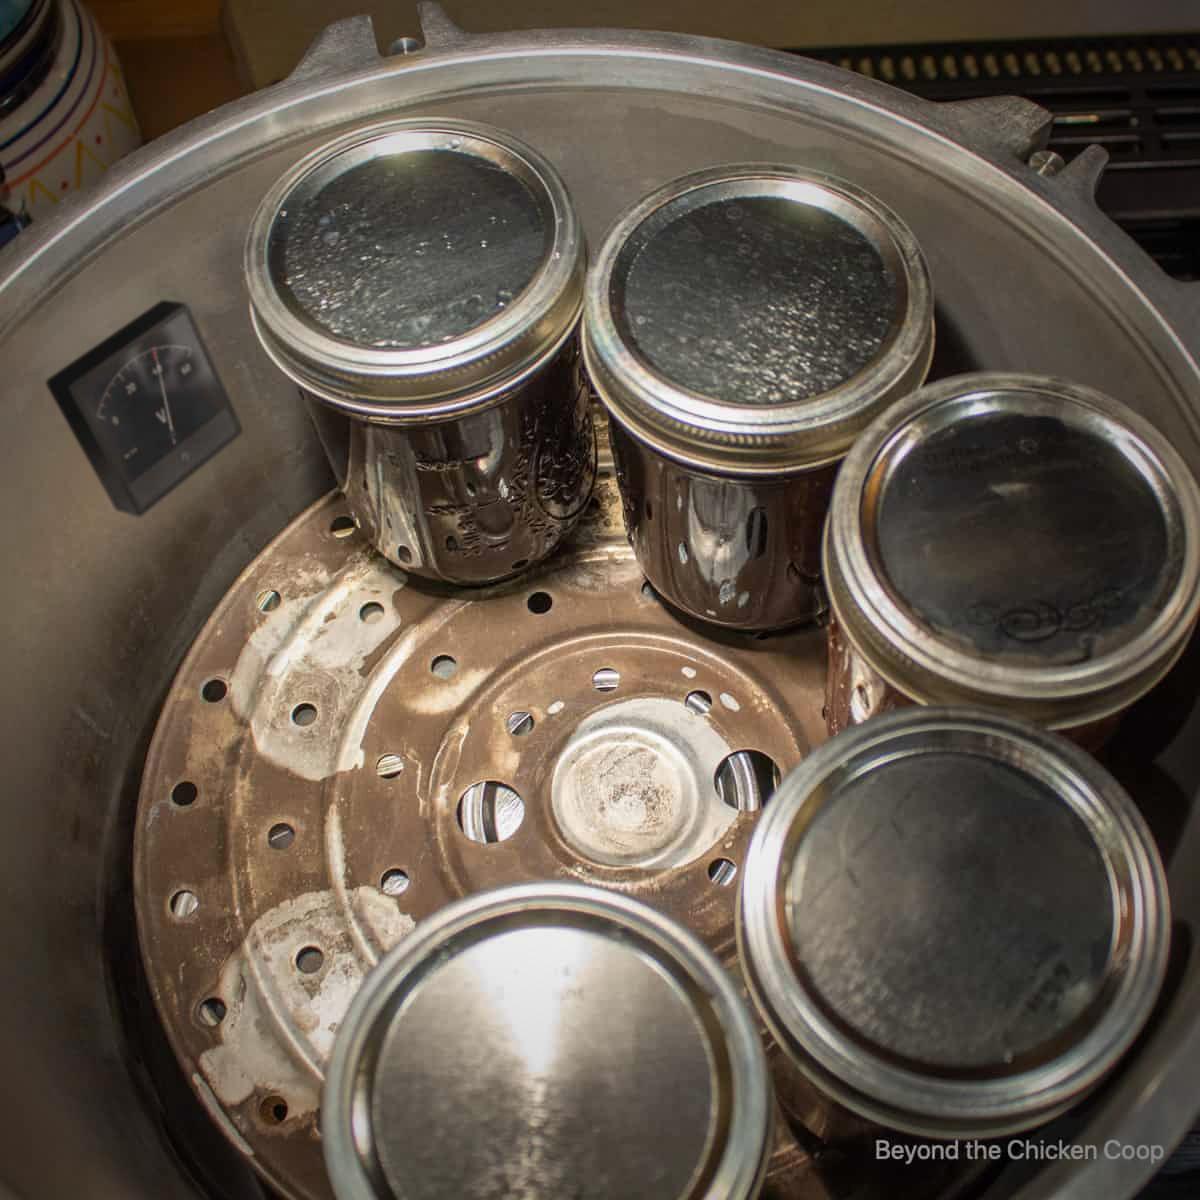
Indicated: 40 (V)
